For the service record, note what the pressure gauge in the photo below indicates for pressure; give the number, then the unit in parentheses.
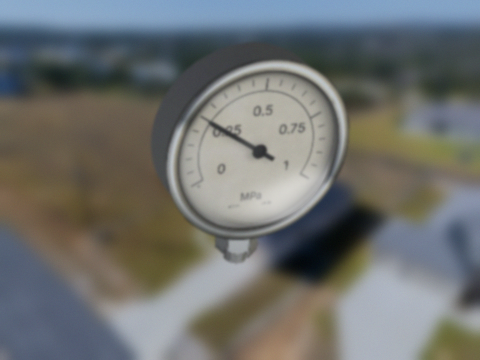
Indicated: 0.25 (MPa)
